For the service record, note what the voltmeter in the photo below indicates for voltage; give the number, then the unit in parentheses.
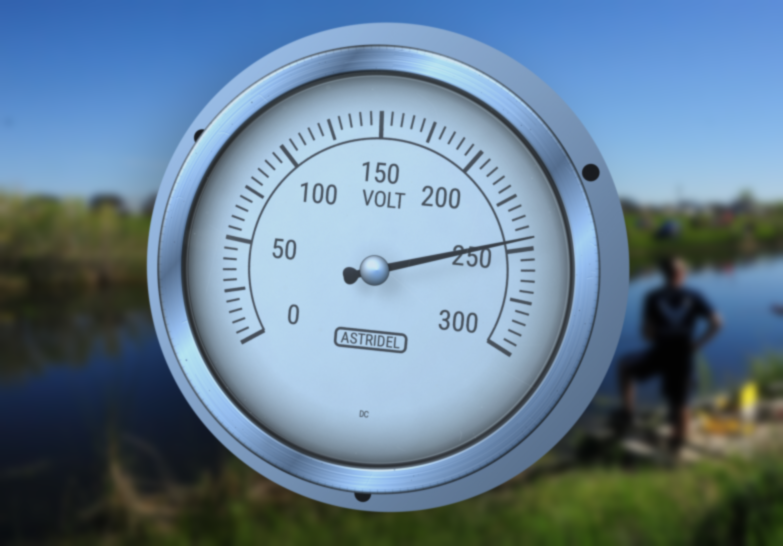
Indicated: 245 (V)
